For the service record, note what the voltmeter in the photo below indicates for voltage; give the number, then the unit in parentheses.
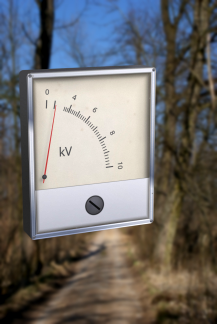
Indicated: 2 (kV)
